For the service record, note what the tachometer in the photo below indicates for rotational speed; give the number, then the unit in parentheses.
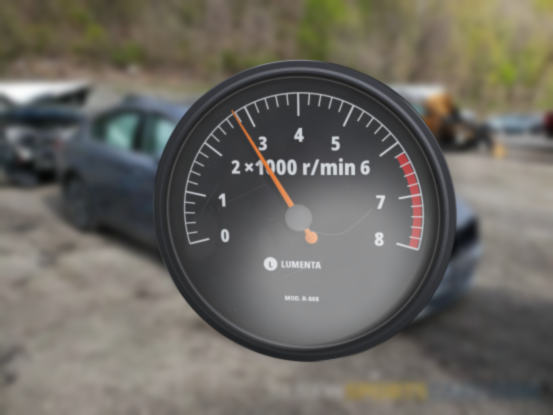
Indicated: 2800 (rpm)
